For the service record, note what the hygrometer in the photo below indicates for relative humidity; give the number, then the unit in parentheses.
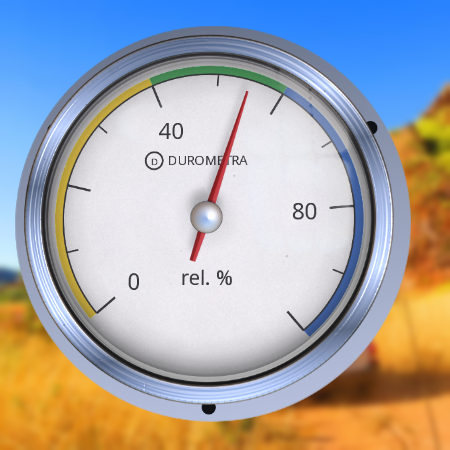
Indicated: 55 (%)
